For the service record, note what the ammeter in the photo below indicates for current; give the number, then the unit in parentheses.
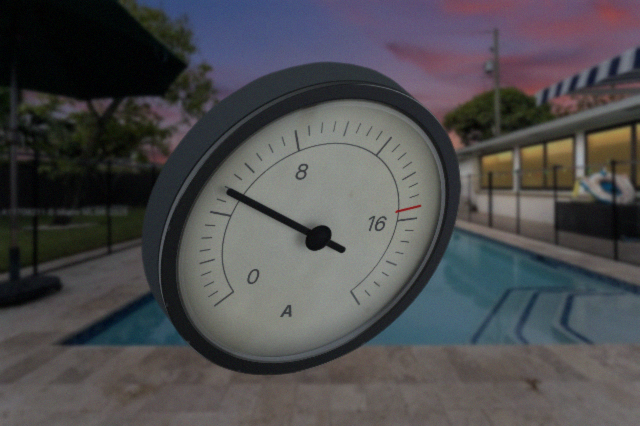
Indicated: 5 (A)
